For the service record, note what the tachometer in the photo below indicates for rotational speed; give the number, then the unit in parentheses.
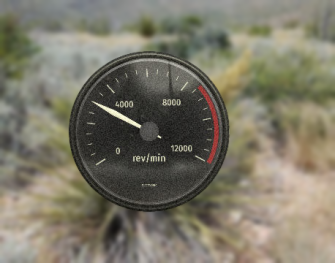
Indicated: 3000 (rpm)
